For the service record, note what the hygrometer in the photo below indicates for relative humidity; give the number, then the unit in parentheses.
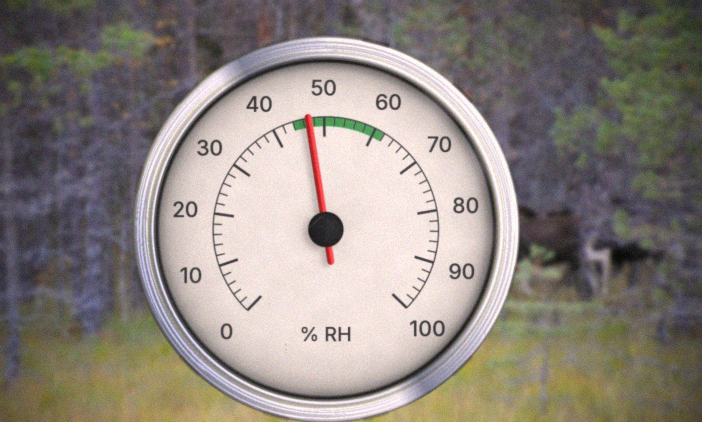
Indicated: 47 (%)
